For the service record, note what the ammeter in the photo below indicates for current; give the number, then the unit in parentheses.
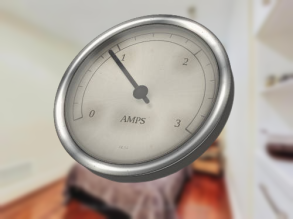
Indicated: 0.9 (A)
